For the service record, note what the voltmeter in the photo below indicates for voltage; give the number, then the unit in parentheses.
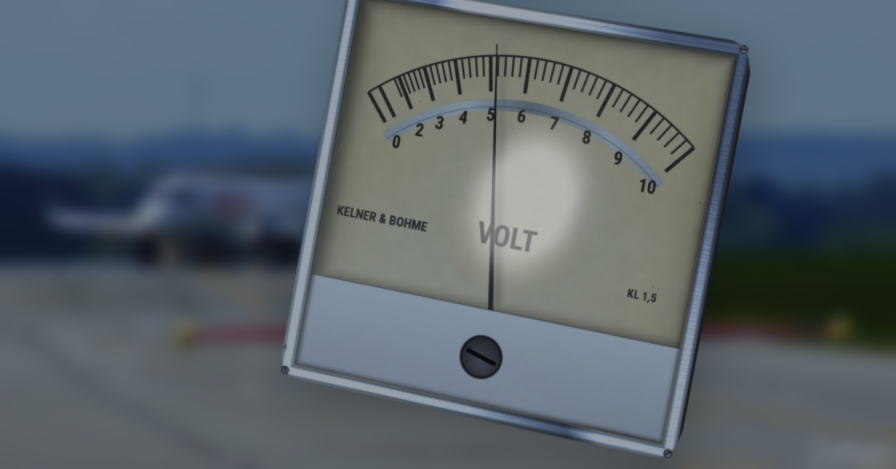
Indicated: 5.2 (V)
